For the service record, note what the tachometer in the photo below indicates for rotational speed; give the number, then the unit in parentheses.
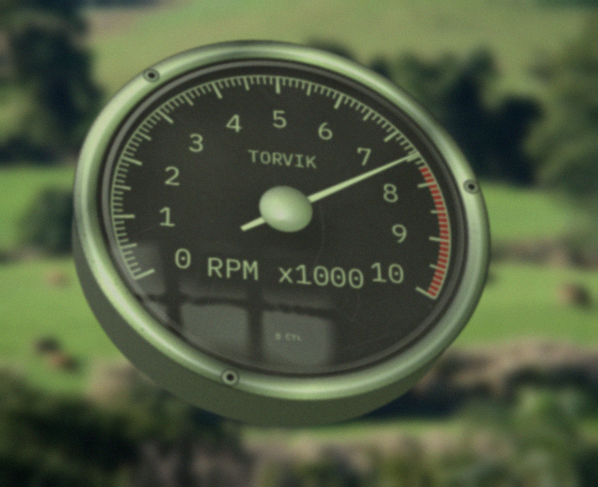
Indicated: 7500 (rpm)
